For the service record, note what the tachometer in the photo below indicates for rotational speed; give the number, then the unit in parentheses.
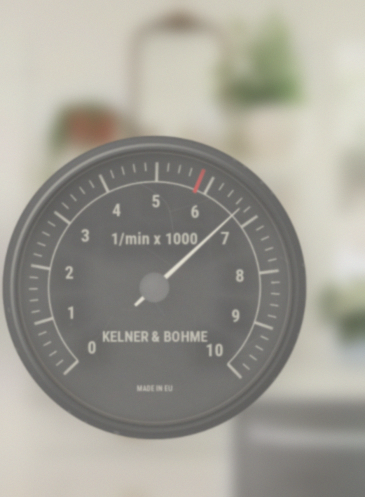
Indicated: 6700 (rpm)
